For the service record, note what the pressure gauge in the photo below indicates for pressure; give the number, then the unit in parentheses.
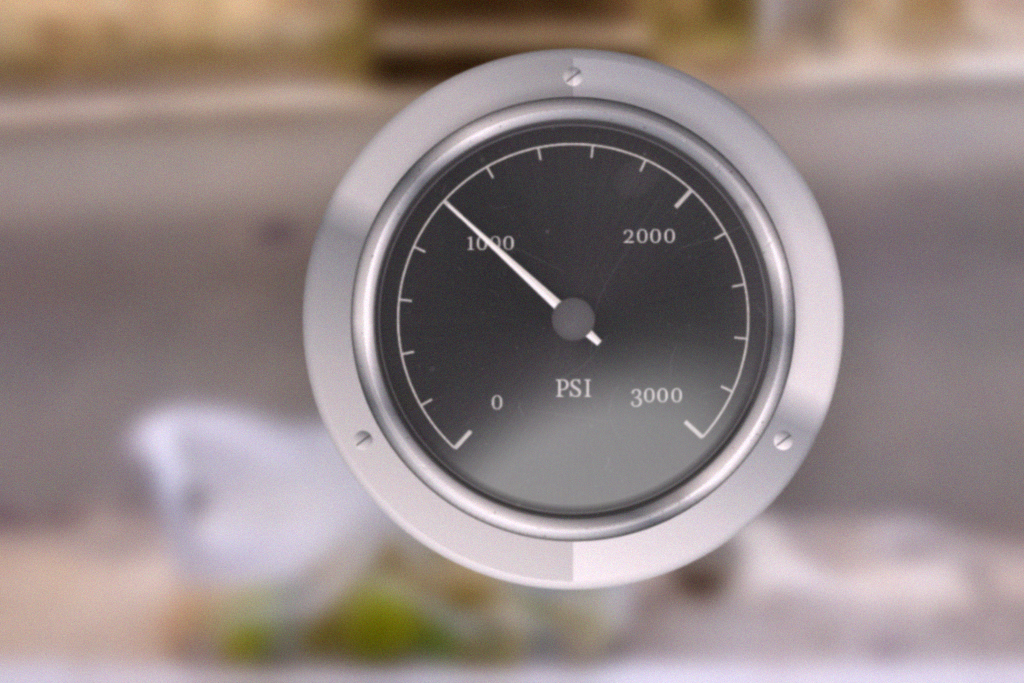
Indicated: 1000 (psi)
